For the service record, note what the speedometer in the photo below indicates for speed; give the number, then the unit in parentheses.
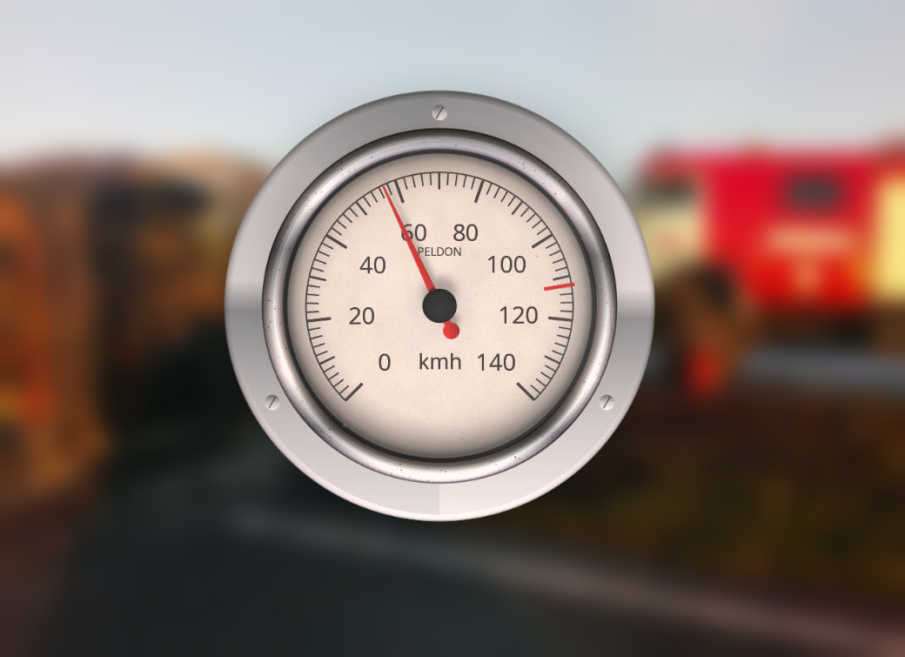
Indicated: 57 (km/h)
